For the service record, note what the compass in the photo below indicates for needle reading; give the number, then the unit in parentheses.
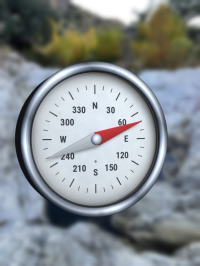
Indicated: 70 (°)
